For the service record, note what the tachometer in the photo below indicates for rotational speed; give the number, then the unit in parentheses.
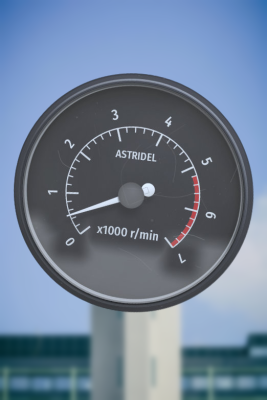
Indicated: 500 (rpm)
